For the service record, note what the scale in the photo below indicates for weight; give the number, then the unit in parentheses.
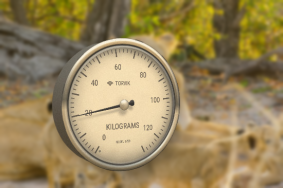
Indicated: 20 (kg)
